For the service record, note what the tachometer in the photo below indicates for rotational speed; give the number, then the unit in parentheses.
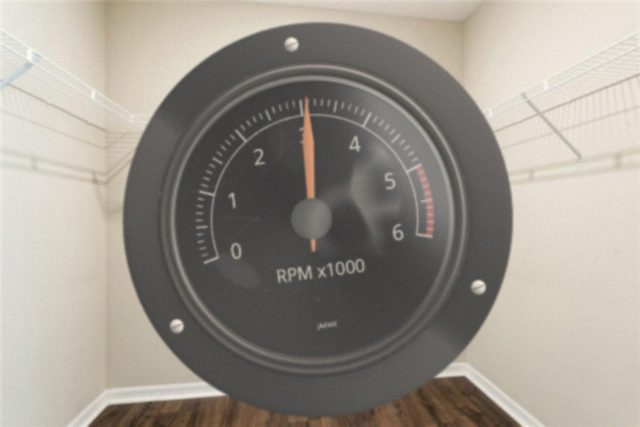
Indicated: 3100 (rpm)
